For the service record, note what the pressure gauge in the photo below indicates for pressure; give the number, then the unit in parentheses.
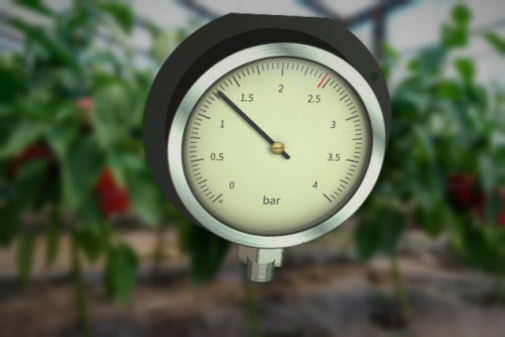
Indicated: 1.3 (bar)
